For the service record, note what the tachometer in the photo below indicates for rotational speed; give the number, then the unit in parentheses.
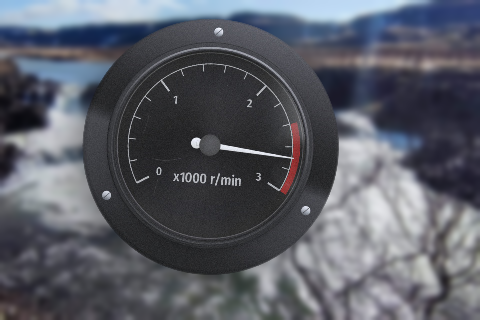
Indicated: 2700 (rpm)
